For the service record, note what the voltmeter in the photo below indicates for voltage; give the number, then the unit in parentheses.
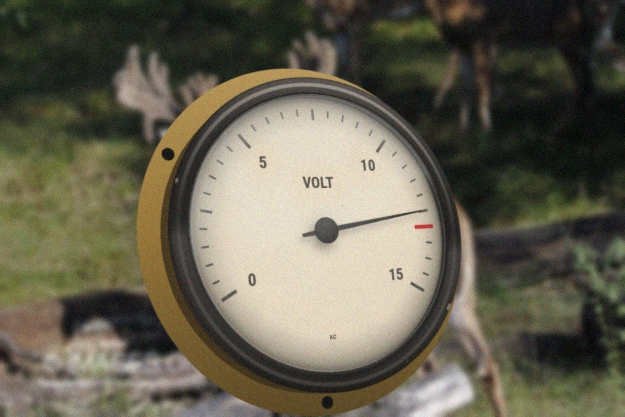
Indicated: 12.5 (V)
